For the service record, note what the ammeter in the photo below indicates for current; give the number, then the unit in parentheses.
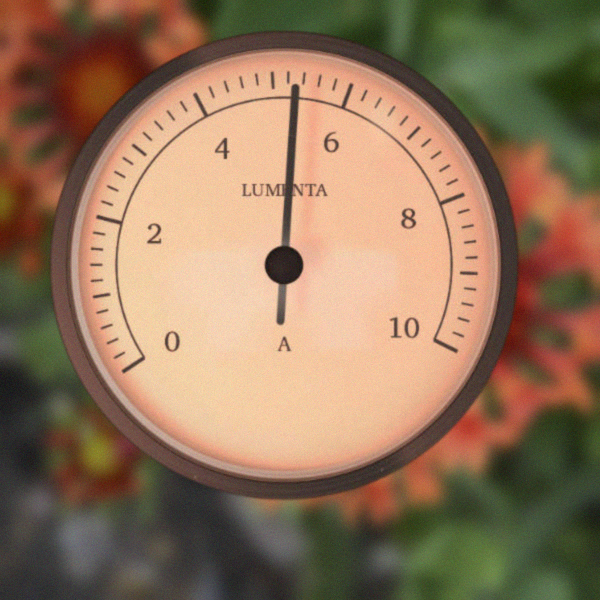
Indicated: 5.3 (A)
